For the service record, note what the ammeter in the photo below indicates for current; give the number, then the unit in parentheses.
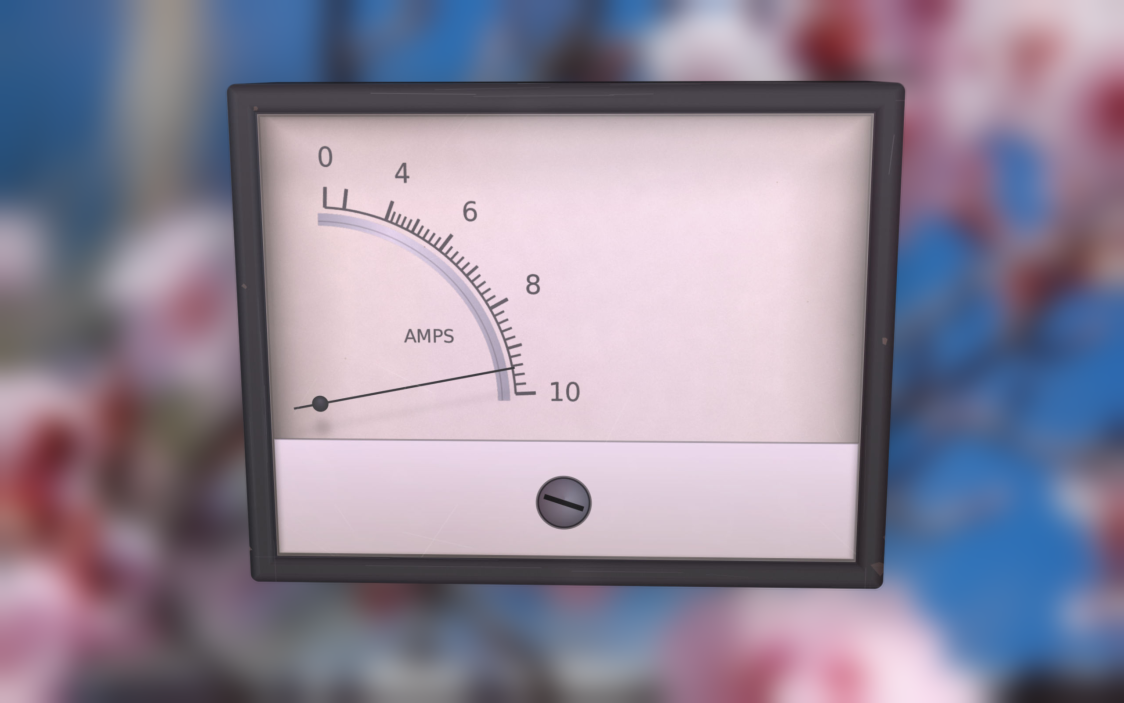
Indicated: 9.4 (A)
